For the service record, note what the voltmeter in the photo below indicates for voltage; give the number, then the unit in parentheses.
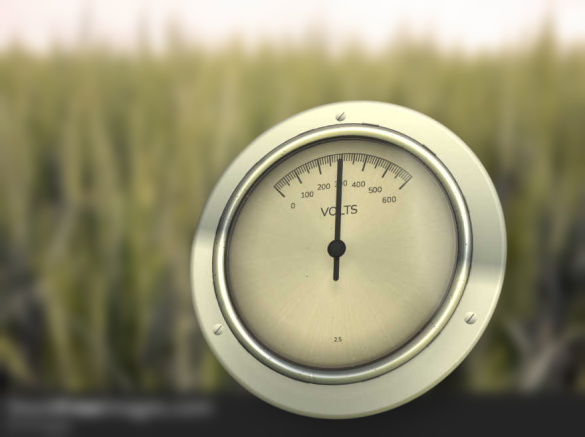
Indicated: 300 (V)
